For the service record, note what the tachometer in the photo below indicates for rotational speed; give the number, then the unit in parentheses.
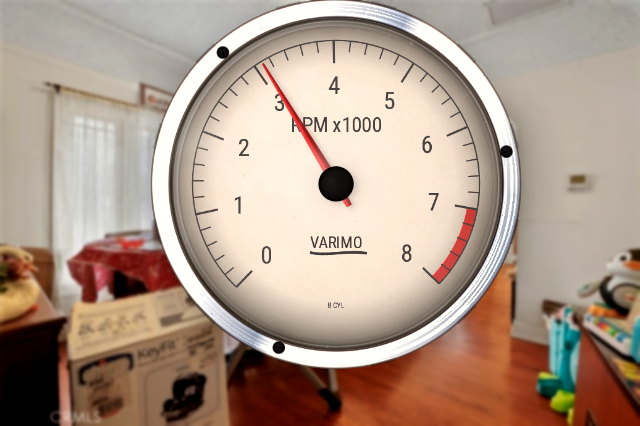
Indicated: 3100 (rpm)
